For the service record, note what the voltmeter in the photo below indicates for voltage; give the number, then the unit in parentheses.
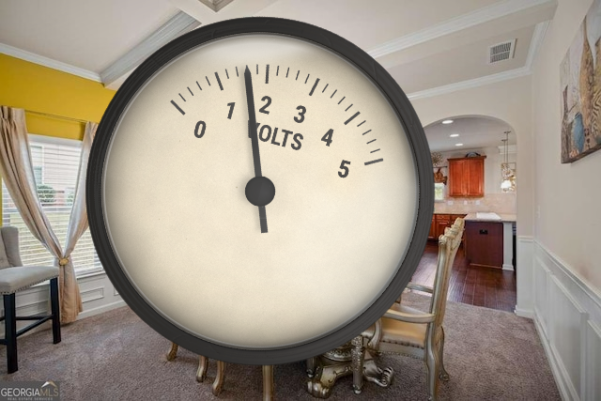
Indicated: 1.6 (V)
